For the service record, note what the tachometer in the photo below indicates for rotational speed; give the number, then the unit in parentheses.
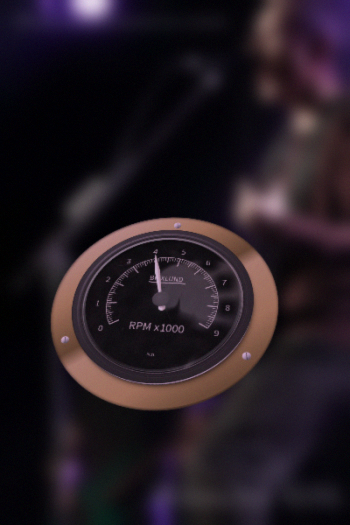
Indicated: 4000 (rpm)
